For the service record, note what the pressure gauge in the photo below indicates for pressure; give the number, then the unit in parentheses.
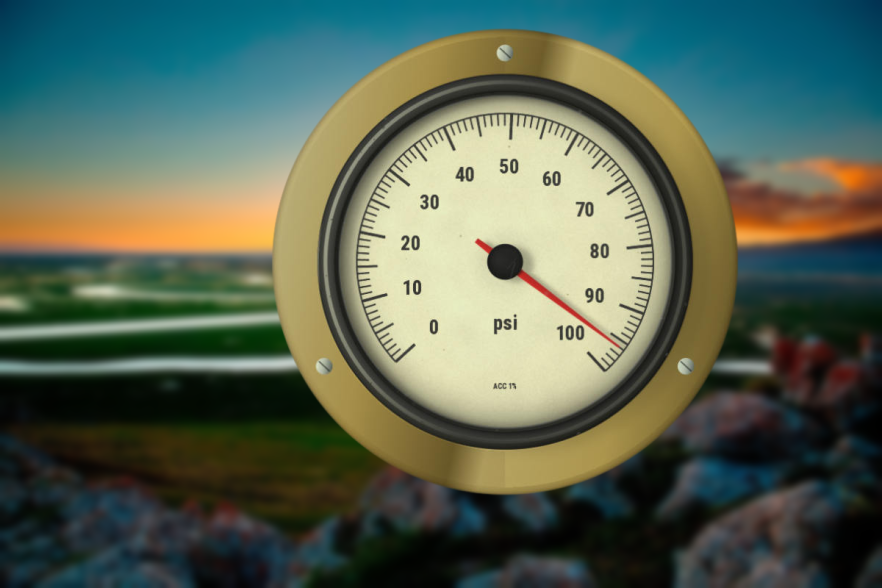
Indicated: 96 (psi)
